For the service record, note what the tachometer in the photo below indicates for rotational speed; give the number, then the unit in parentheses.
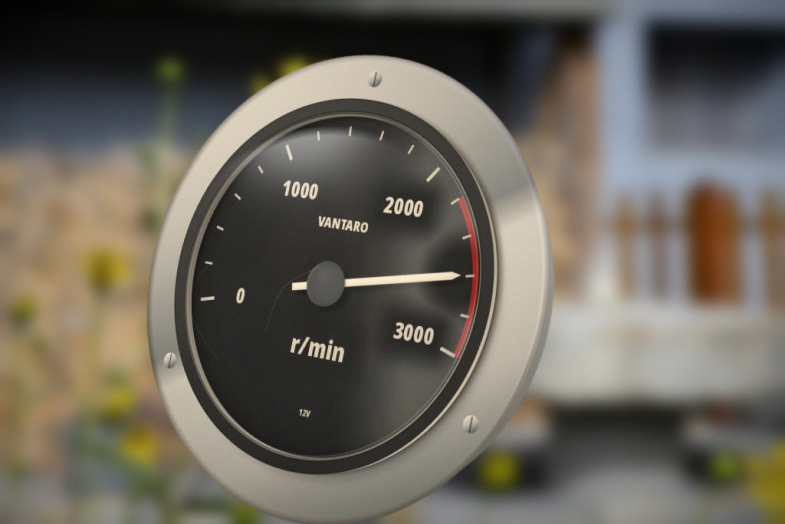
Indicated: 2600 (rpm)
